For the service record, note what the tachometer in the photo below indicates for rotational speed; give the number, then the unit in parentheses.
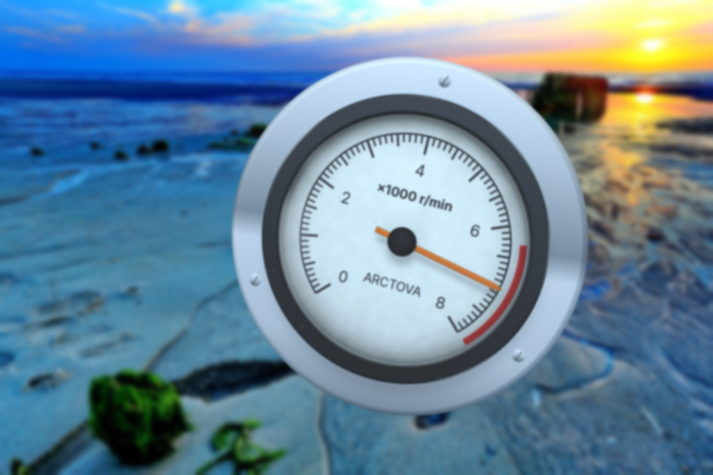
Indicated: 7000 (rpm)
